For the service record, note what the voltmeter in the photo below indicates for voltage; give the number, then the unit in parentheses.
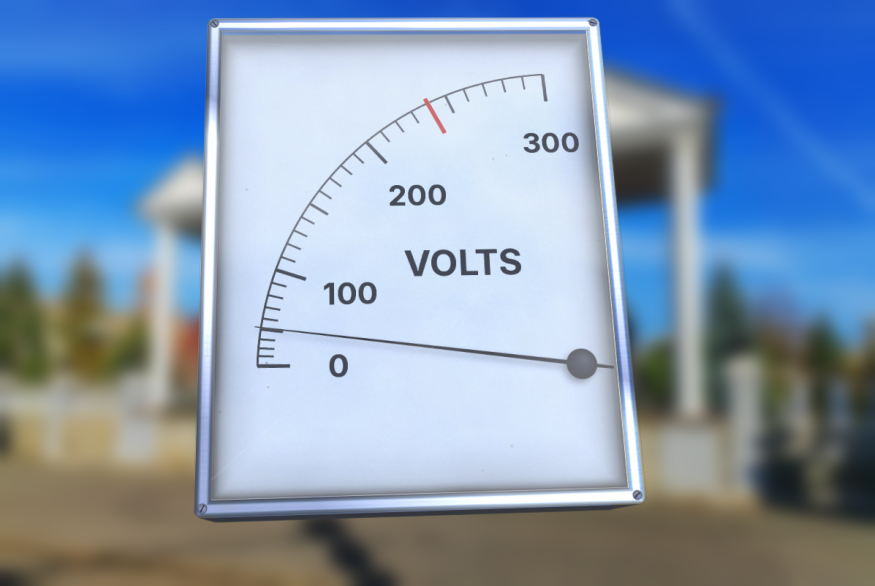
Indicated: 50 (V)
